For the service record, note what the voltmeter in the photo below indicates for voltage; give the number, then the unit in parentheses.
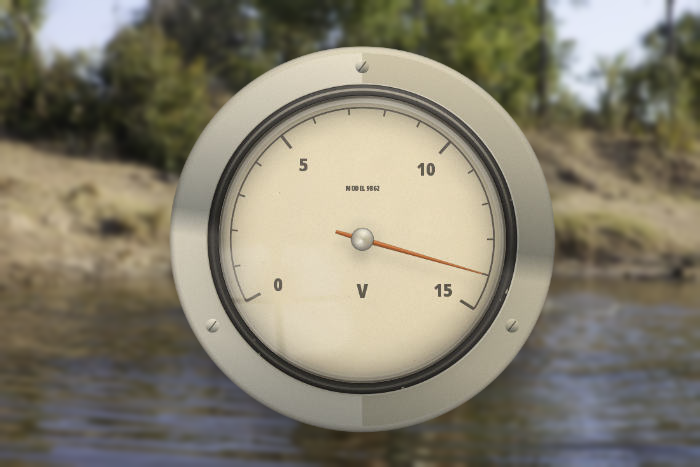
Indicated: 14 (V)
